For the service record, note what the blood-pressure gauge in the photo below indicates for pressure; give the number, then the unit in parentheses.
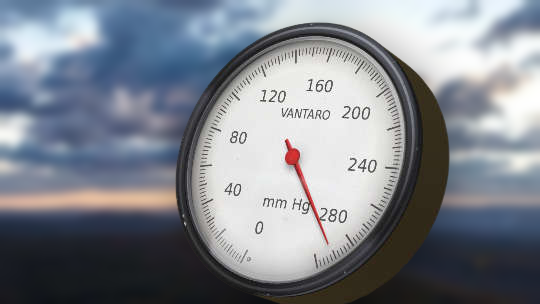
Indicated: 290 (mmHg)
